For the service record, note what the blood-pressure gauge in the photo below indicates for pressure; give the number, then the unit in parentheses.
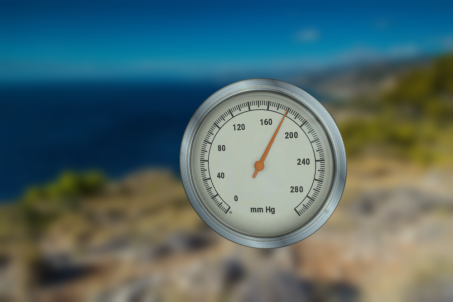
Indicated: 180 (mmHg)
